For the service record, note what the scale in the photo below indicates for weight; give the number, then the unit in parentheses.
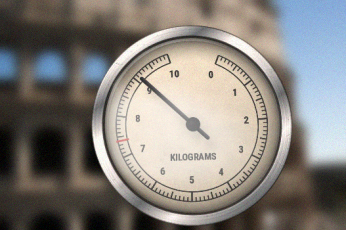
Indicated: 9.1 (kg)
